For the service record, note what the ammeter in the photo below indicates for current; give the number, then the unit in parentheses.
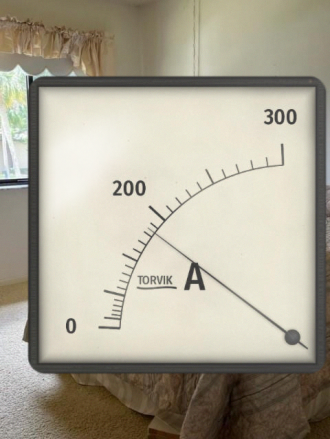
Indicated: 185 (A)
